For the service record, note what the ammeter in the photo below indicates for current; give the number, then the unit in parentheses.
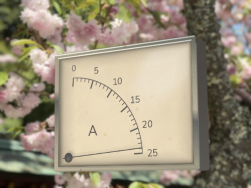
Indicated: 24 (A)
